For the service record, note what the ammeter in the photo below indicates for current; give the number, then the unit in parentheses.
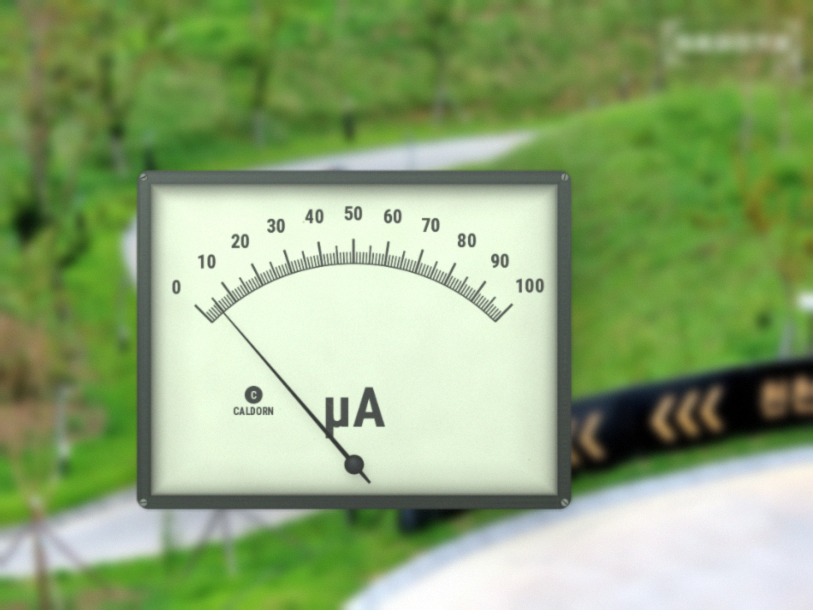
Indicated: 5 (µA)
